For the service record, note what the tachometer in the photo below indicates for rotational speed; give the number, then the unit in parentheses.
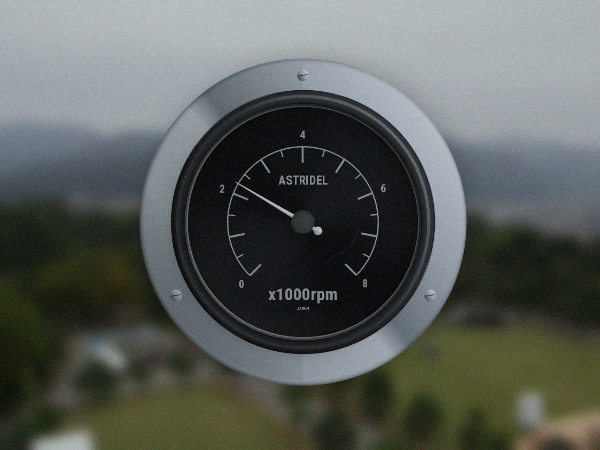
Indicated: 2250 (rpm)
